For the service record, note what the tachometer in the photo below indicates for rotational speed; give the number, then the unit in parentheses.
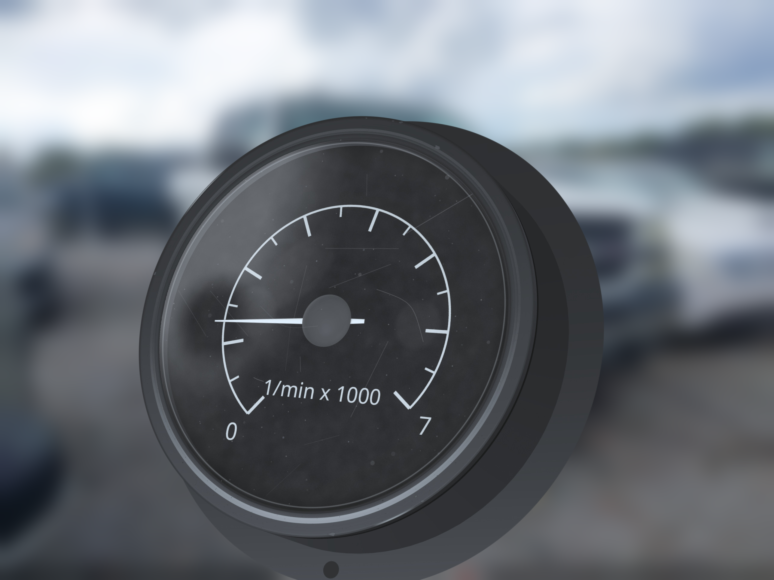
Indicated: 1250 (rpm)
